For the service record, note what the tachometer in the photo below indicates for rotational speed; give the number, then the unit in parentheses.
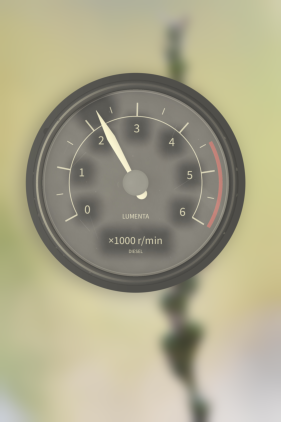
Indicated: 2250 (rpm)
